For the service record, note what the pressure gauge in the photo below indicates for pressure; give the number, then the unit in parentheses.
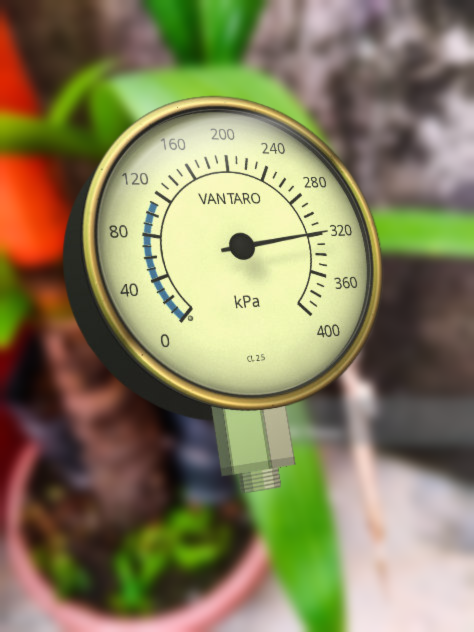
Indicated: 320 (kPa)
